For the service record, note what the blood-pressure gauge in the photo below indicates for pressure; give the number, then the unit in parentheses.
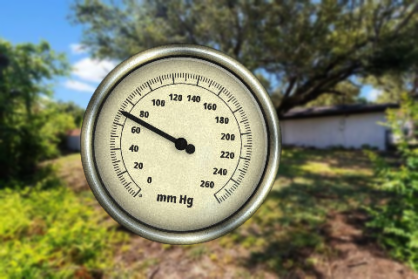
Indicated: 70 (mmHg)
